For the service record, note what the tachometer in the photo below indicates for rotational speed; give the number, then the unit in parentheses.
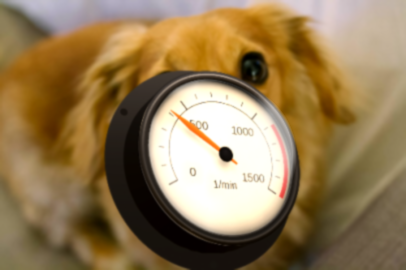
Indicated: 400 (rpm)
